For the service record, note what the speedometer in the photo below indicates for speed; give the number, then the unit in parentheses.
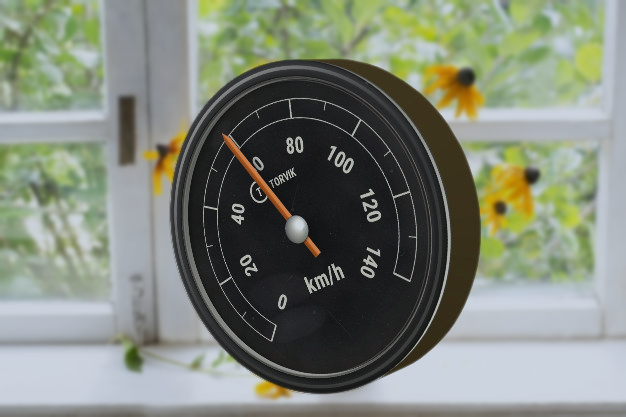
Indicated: 60 (km/h)
